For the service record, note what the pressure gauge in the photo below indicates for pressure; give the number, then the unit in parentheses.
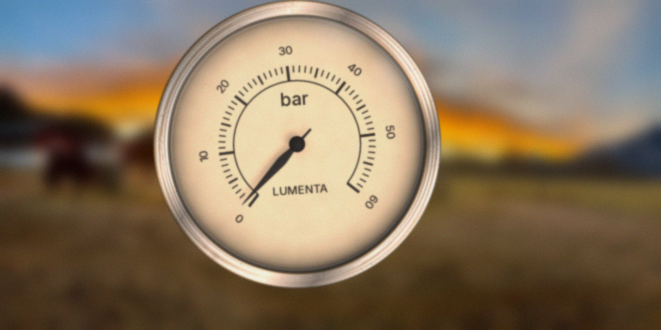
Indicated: 1 (bar)
